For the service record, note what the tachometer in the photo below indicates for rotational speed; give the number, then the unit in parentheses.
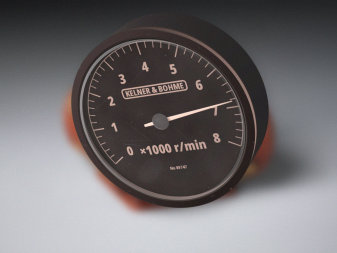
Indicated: 6800 (rpm)
